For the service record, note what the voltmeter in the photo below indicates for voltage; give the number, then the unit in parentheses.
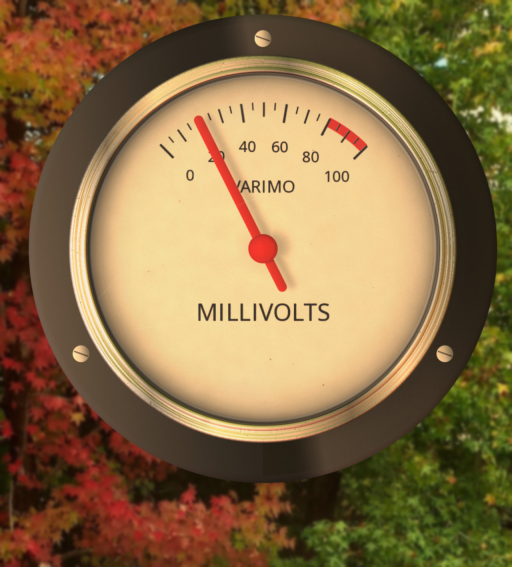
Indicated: 20 (mV)
